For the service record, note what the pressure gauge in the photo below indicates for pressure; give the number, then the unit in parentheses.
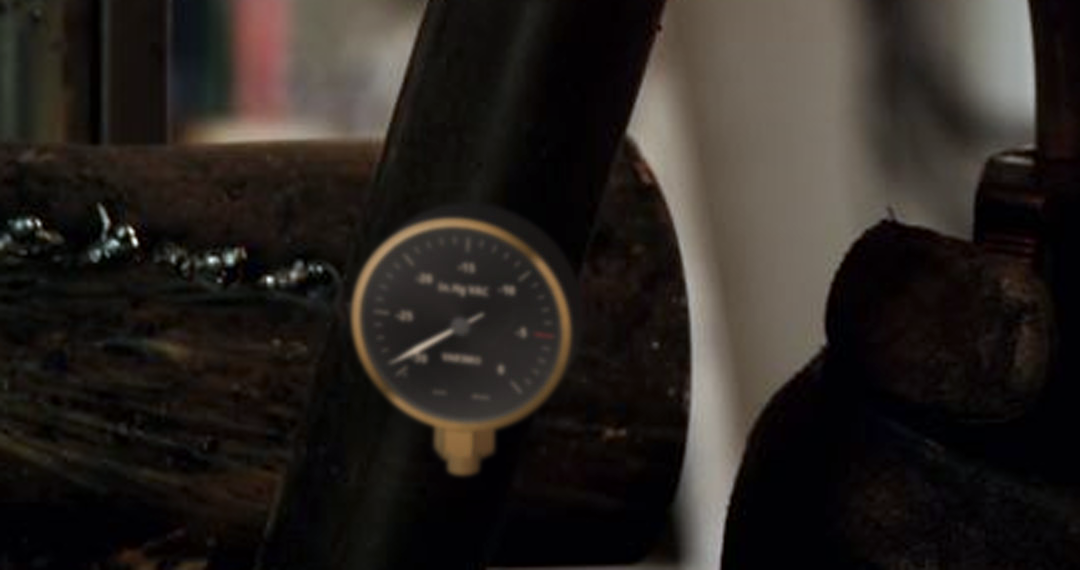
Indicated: -29 (inHg)
